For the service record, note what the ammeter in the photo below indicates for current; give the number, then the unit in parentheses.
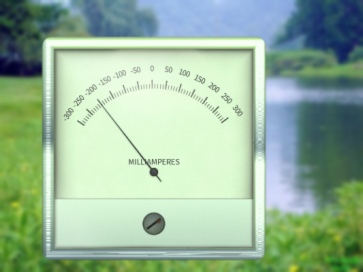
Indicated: -200 (mA)
